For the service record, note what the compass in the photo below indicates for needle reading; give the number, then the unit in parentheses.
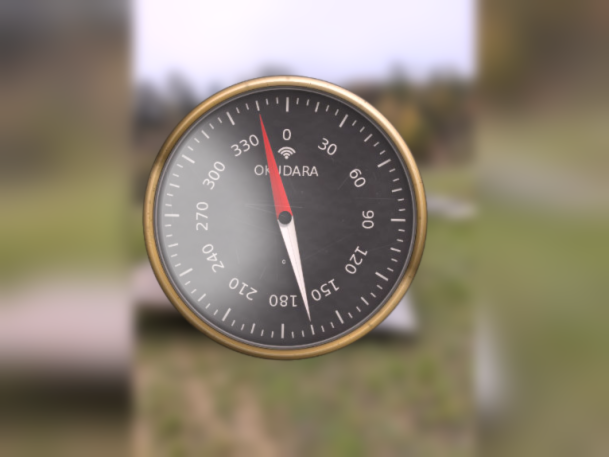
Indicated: 345 (°)
